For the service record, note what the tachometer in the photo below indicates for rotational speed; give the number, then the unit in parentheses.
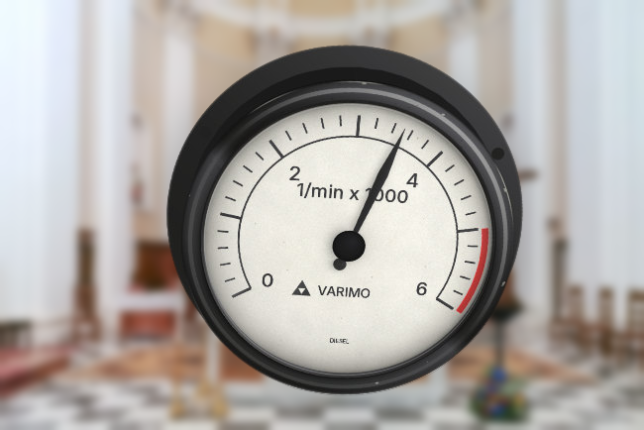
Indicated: 3500 (rpm)
